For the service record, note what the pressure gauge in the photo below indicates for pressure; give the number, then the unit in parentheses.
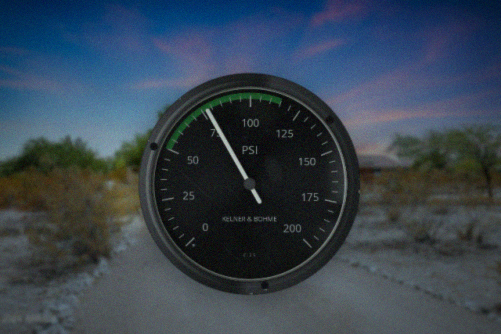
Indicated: 77.5 (psi)
